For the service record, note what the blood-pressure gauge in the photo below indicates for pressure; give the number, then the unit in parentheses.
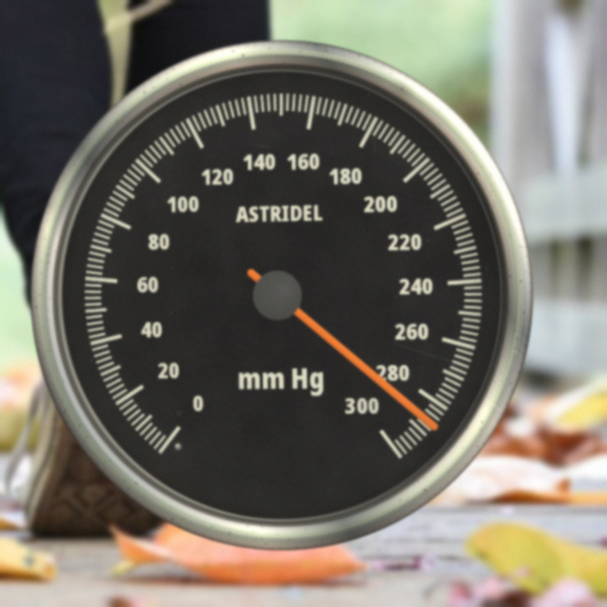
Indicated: 286 (mmHg)
